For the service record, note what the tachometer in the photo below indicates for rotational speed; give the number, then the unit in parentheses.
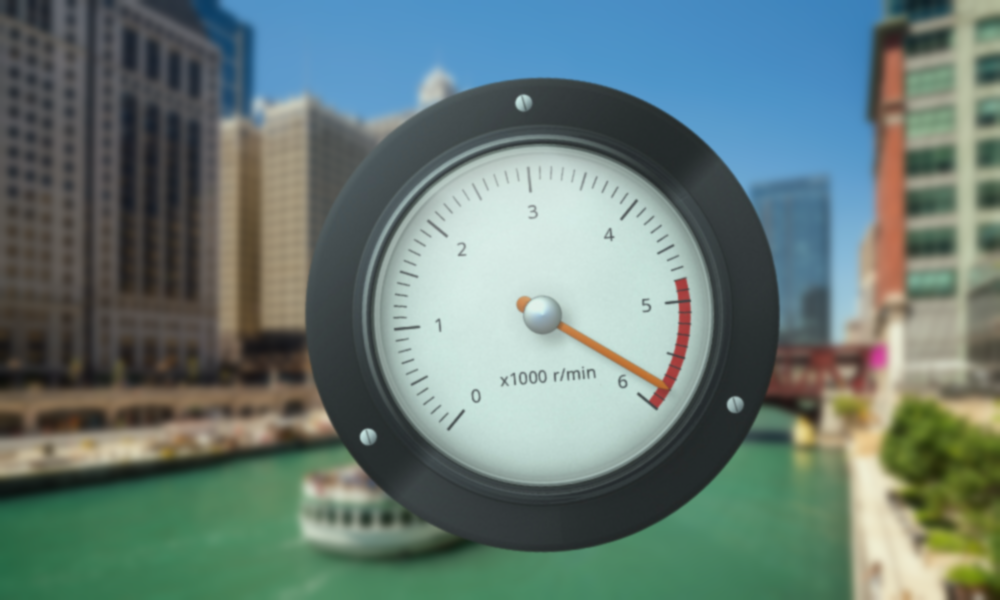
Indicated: 5800 (rpm)
